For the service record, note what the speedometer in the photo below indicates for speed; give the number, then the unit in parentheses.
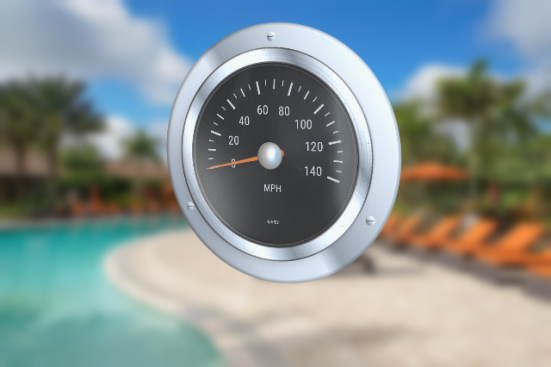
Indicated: 0 (mph)
